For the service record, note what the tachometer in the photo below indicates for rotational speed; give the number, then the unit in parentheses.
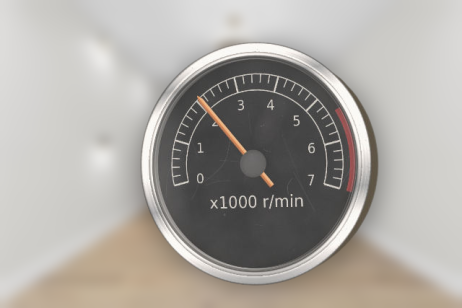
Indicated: 2100 (rpm)
